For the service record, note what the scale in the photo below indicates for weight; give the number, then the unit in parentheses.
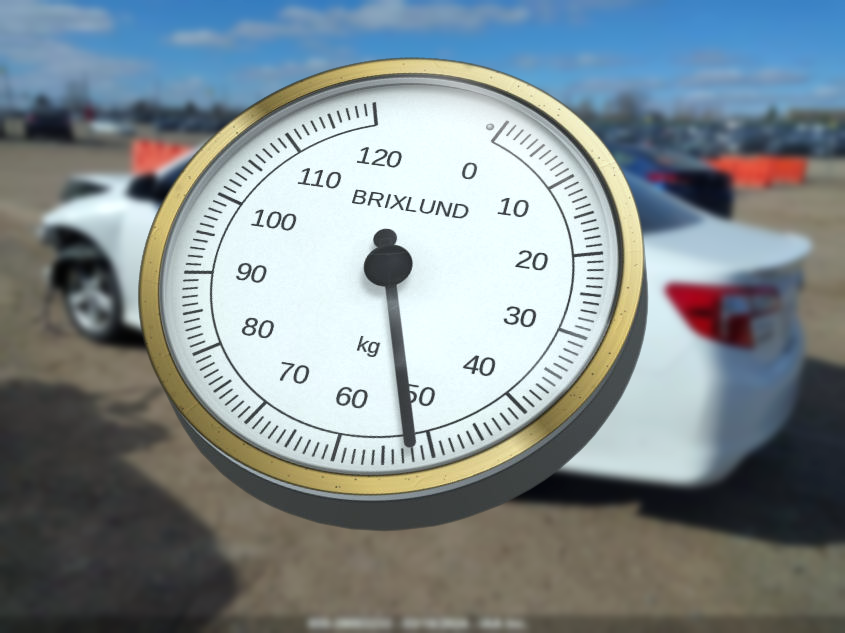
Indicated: 52 (kg)
